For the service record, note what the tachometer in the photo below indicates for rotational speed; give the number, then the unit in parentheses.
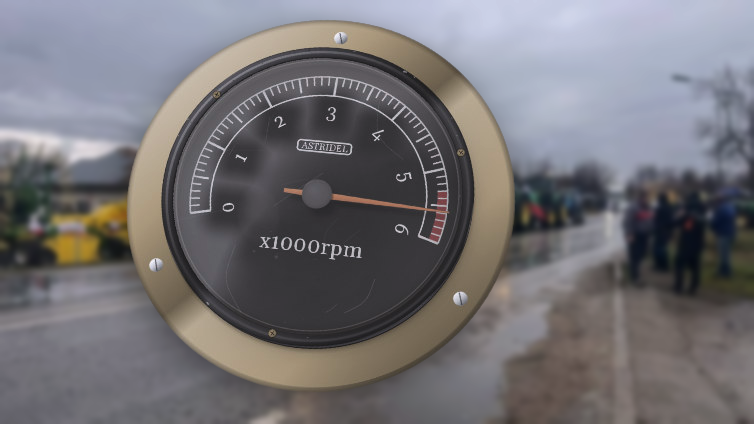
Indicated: 5600 (rpm)
